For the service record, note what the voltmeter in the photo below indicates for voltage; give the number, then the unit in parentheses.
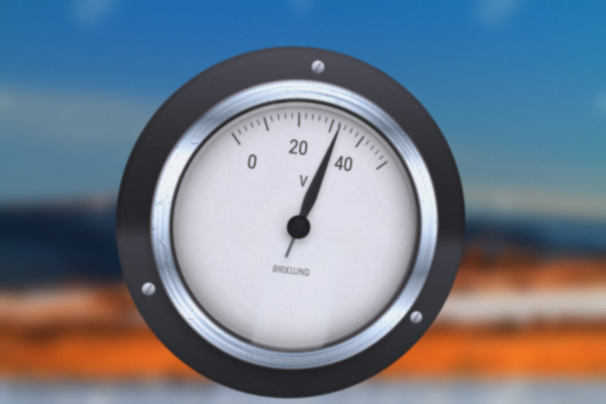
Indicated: 32 (V)
